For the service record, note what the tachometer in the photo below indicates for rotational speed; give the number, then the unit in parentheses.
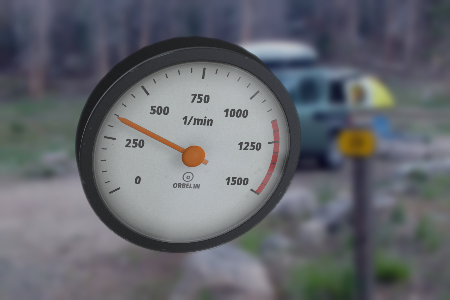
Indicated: 350 (rpm)
